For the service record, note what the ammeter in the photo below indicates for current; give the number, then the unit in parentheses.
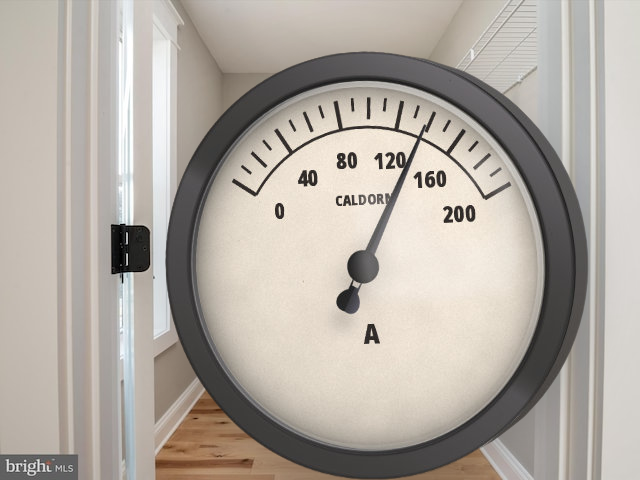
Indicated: 140 (A)
